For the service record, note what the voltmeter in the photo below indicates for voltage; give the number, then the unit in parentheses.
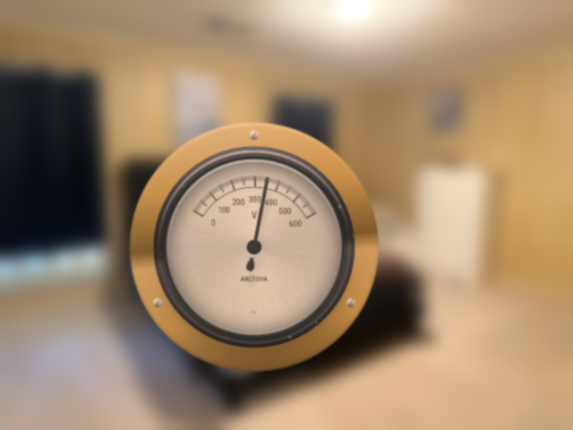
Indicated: 350 (V)
